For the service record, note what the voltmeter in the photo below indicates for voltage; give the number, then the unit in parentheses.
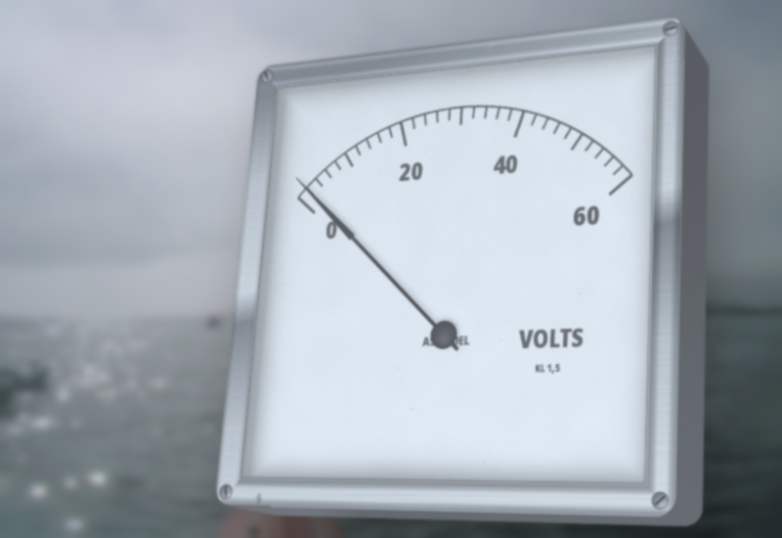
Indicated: 2 (V)
